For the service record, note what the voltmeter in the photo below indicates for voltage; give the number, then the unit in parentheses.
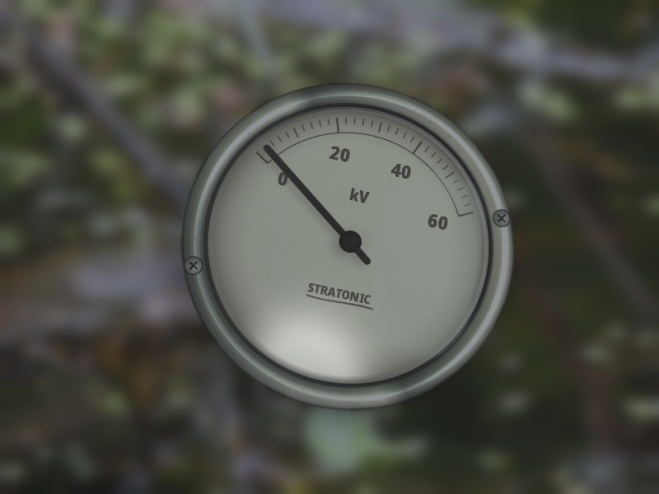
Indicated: 2 (kV)
